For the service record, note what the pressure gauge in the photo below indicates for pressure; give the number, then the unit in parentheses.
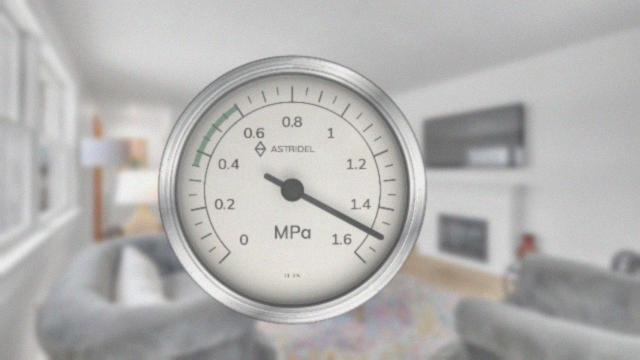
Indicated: 1.5 (MPa)
